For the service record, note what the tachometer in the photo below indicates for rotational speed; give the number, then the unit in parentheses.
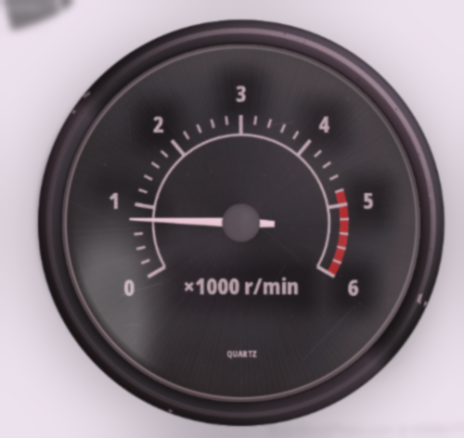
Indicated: 800 (rpm)
